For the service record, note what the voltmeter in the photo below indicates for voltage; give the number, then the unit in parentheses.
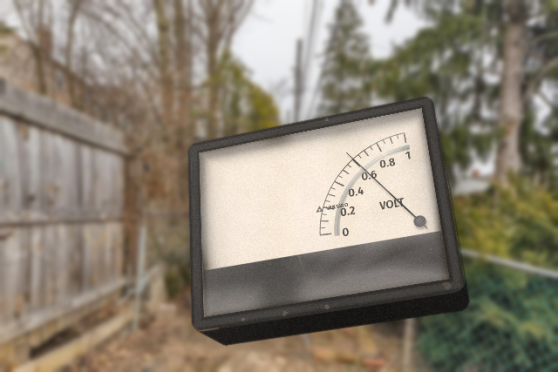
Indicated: 0.6 (V)
